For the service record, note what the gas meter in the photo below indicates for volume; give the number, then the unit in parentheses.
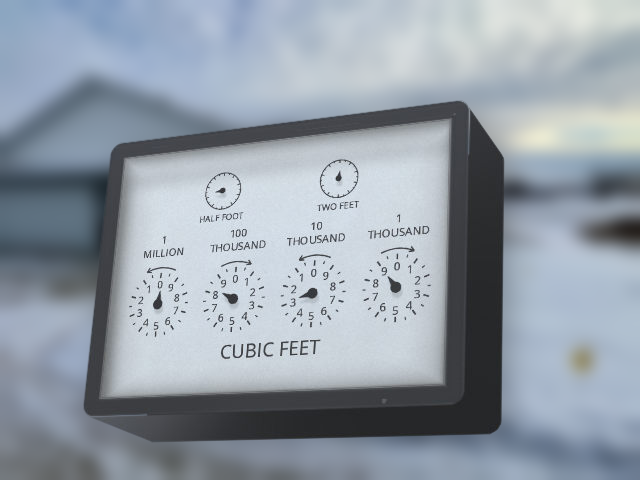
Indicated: 982900 (ft³)
